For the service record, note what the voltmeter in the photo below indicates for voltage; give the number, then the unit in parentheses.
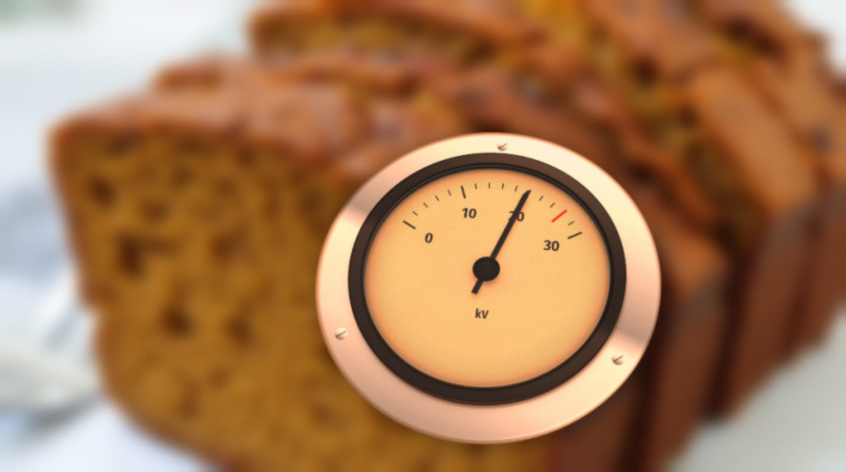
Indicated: 20 (kV)
